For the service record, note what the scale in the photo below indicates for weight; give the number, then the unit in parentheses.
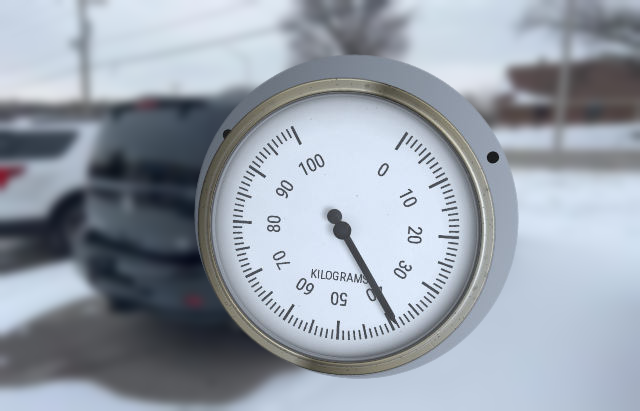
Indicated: 39 (kg)
